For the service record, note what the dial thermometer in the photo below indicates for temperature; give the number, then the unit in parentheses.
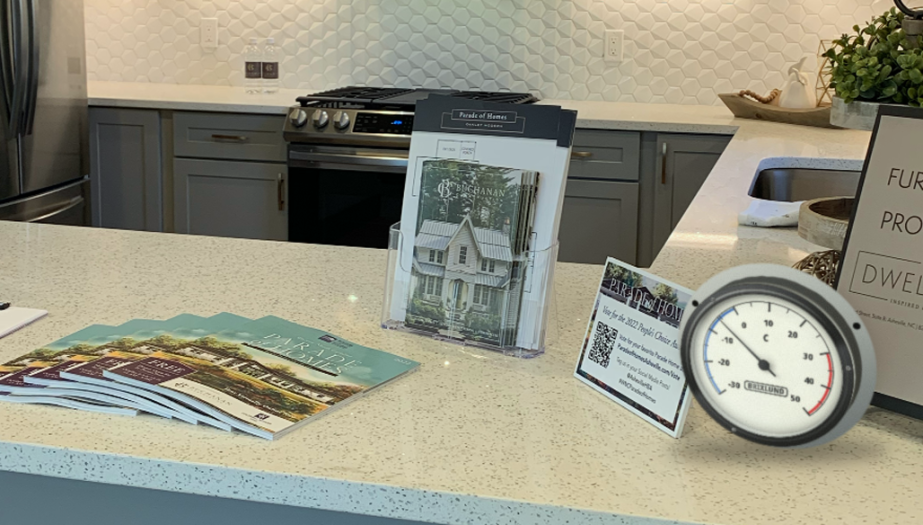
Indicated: -5 (°C)
